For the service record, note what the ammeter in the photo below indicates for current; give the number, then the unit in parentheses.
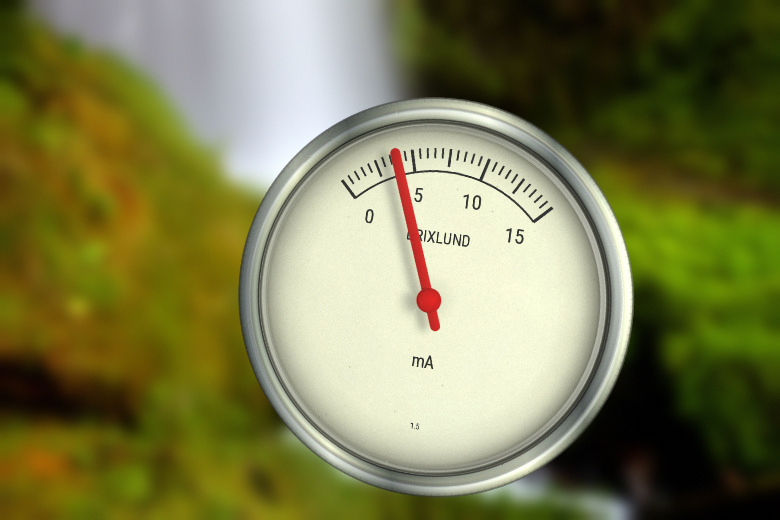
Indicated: 4 (mA)
